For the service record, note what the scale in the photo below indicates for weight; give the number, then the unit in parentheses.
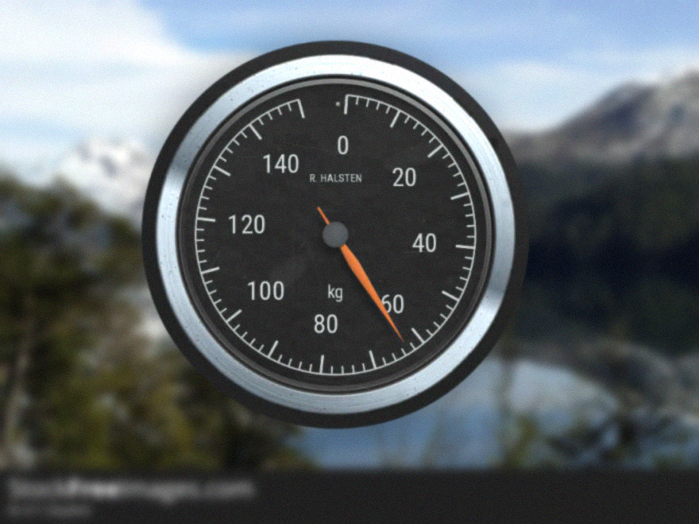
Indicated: 63 (kg)
